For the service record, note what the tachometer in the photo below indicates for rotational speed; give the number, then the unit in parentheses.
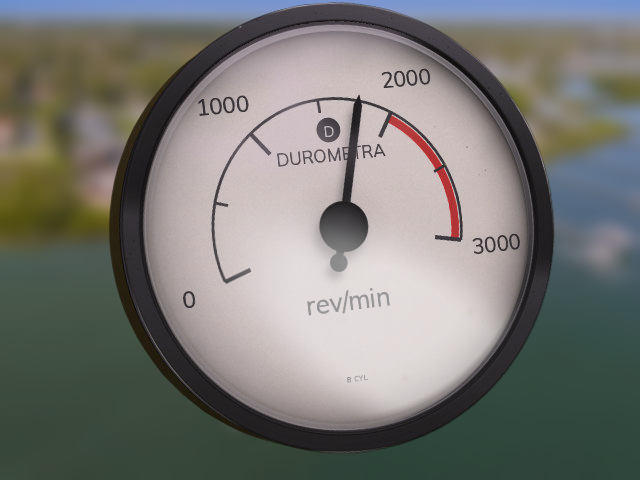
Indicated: 1750 (rpm)
